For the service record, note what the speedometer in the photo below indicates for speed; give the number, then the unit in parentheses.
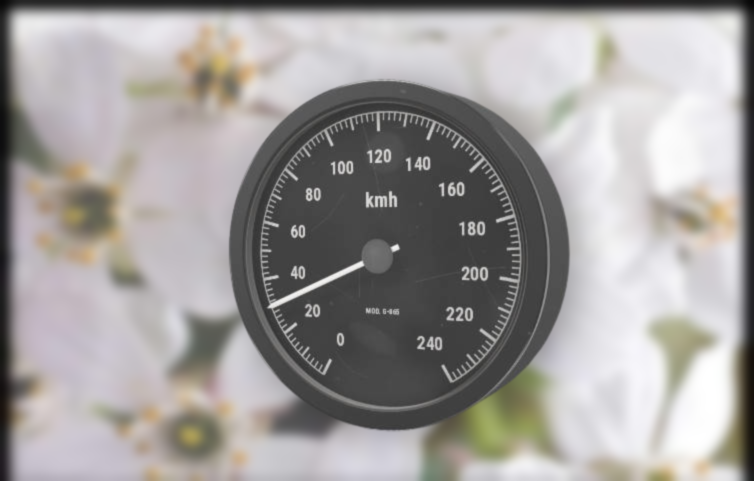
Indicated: 30 (km/h)
